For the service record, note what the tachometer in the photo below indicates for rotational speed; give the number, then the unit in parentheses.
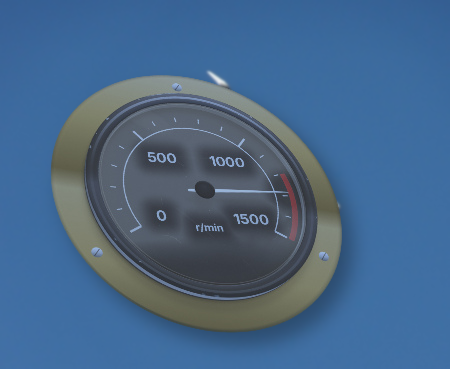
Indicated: 1300 (rpm)
